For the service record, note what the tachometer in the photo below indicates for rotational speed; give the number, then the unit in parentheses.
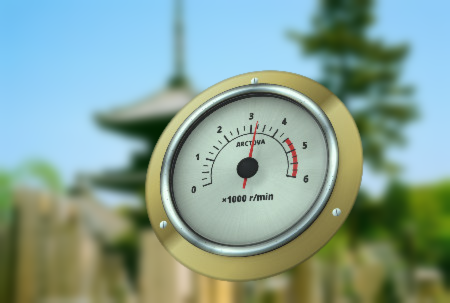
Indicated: 3250 (rpm)
